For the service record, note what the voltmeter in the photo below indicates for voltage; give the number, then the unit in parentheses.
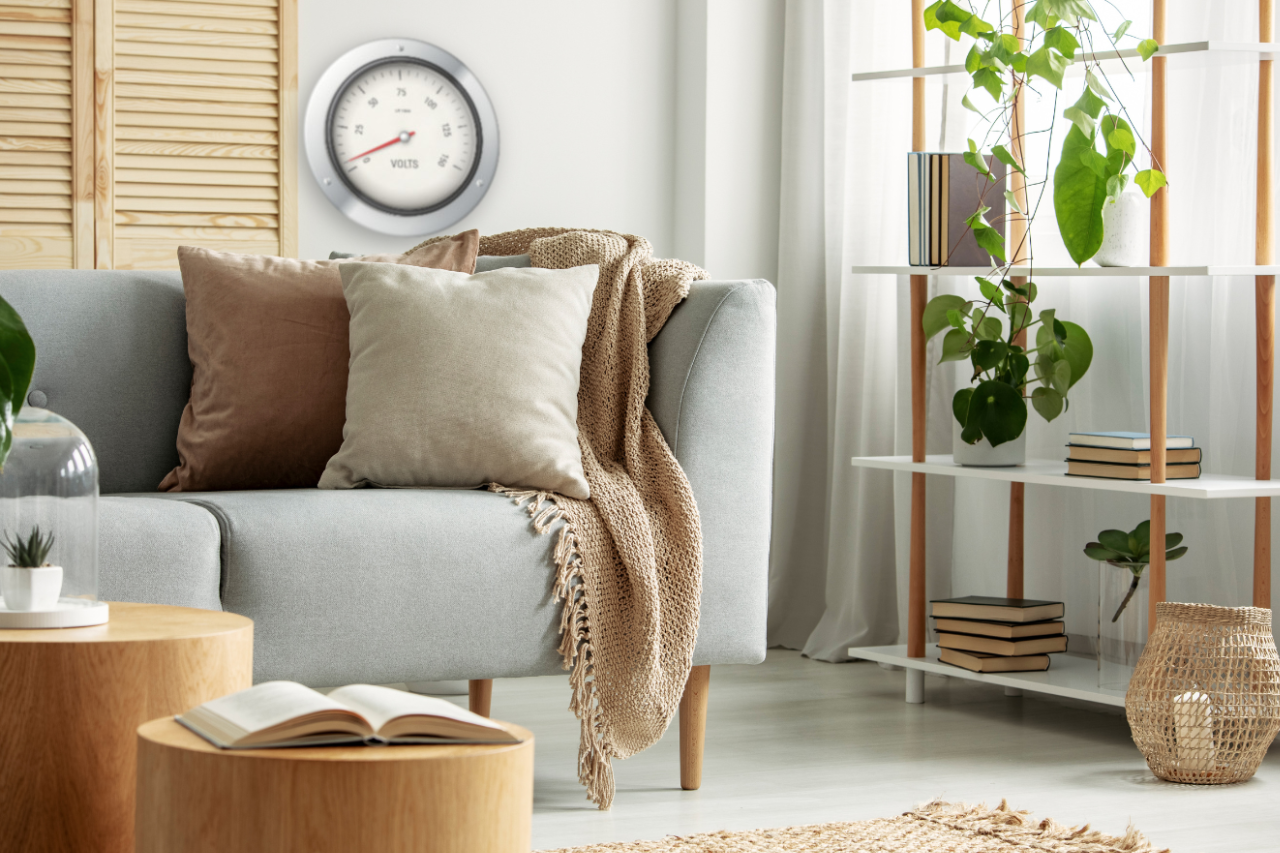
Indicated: 5 (V)
